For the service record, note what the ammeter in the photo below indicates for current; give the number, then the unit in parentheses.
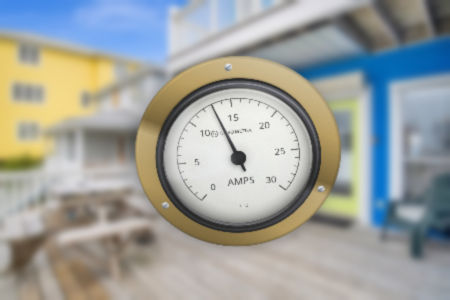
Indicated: 13 (A)
